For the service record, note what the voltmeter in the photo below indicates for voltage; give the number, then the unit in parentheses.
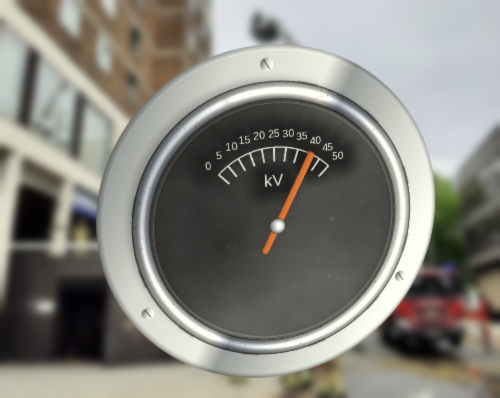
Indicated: 40 (kV)
